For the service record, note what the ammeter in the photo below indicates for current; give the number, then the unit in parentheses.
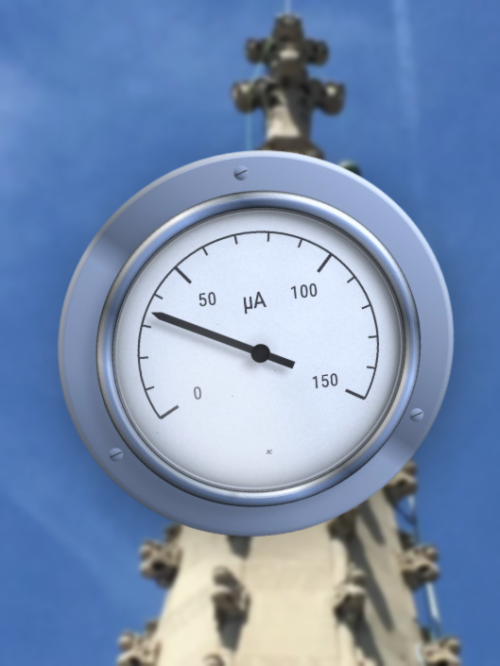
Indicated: 35 (µA)
